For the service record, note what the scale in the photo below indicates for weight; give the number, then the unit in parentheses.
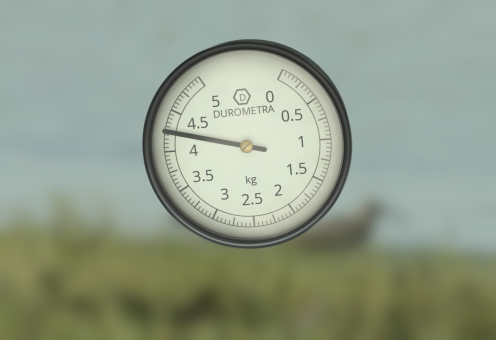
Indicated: 4.25 (kg)
